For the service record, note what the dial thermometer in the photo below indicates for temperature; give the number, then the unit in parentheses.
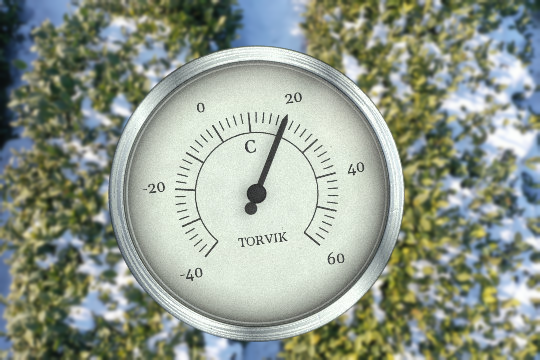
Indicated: 20 (°C)
